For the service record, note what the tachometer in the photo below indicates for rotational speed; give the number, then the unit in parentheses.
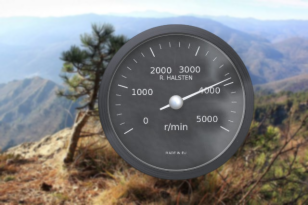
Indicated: 3900 (rpm)
